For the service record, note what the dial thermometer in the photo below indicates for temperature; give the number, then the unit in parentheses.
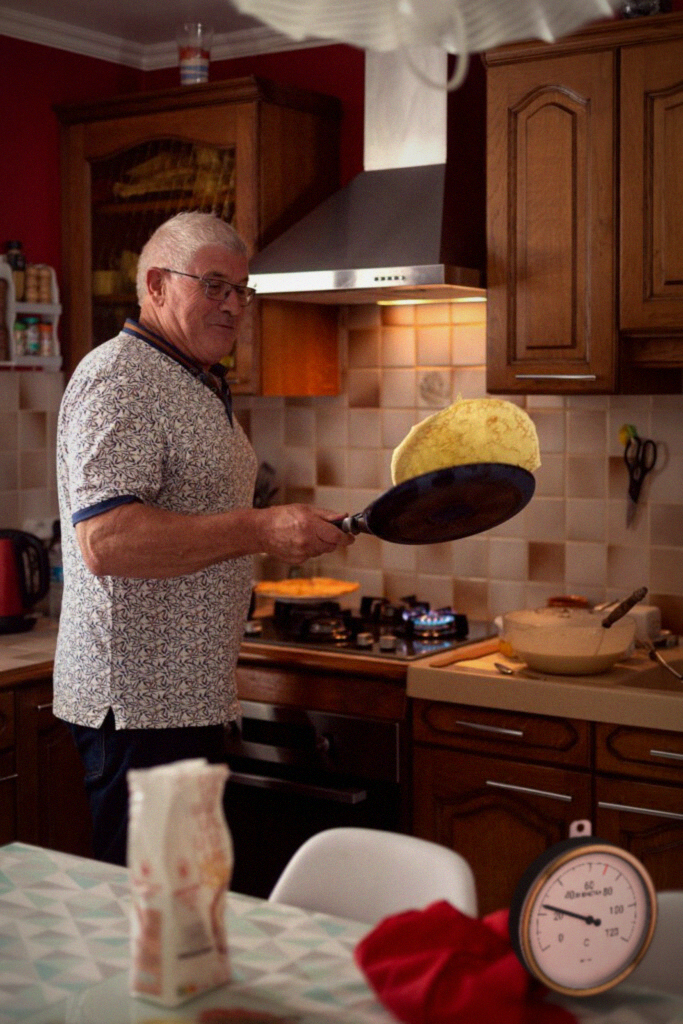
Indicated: 25 (°C)
